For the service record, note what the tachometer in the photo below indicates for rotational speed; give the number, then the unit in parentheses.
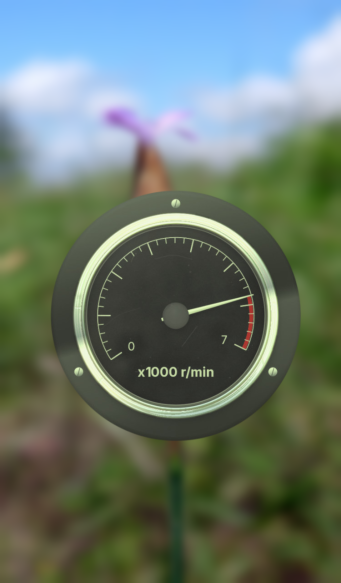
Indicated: 5800 (rpm)
